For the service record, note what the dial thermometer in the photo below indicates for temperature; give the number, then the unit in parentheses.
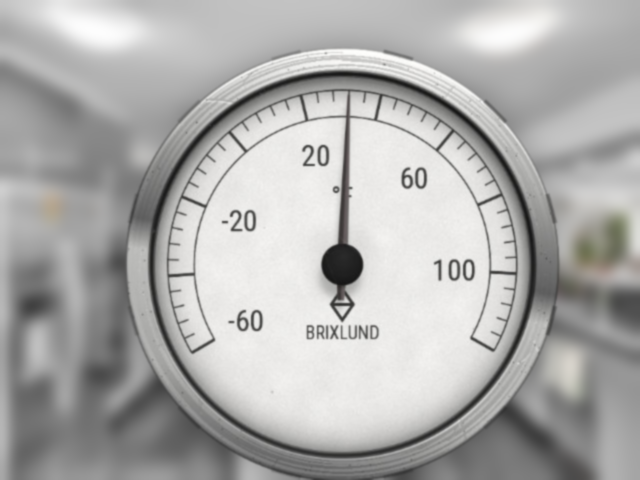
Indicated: 32 (°F)
